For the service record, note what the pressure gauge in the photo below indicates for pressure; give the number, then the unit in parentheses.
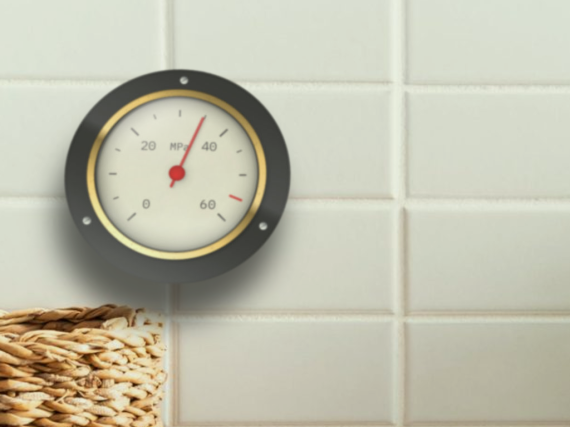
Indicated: 35 (MPa)
